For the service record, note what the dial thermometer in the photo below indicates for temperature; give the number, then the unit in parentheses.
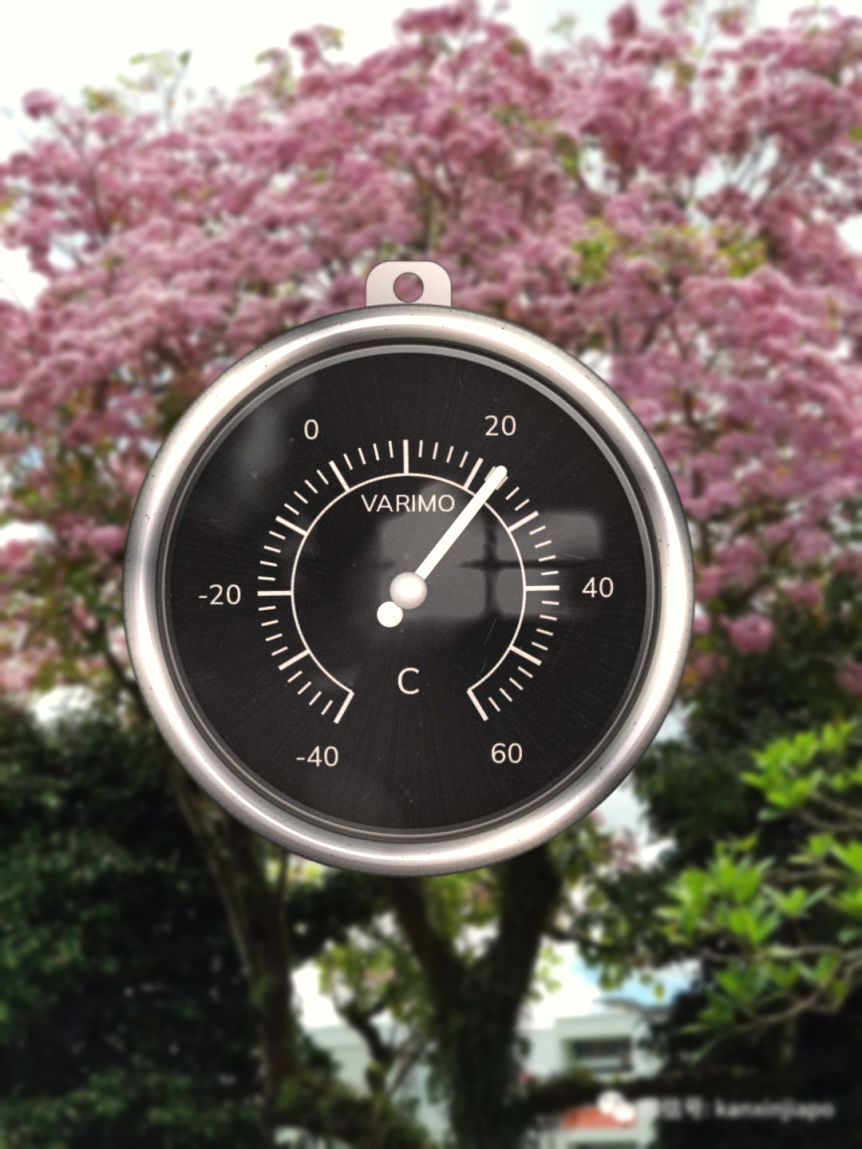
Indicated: 23 (°C)
